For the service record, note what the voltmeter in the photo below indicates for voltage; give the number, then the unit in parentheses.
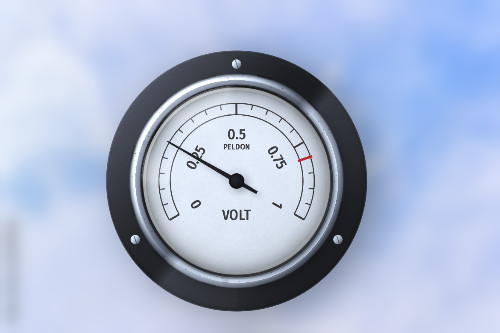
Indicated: 0.25 (V)
